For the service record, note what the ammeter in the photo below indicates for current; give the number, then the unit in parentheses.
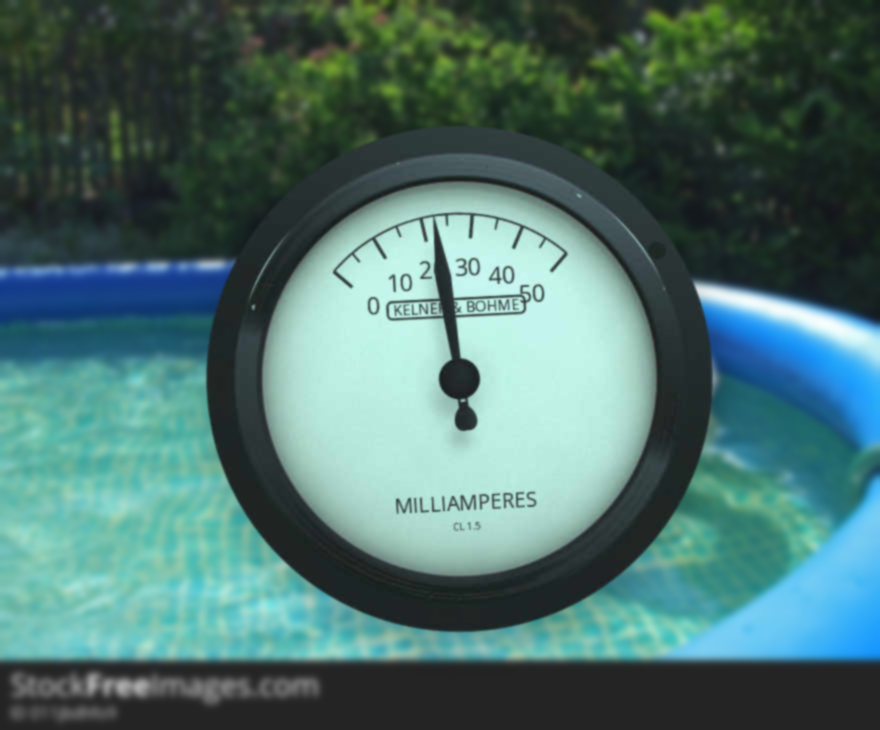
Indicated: 22.5 (mA)
